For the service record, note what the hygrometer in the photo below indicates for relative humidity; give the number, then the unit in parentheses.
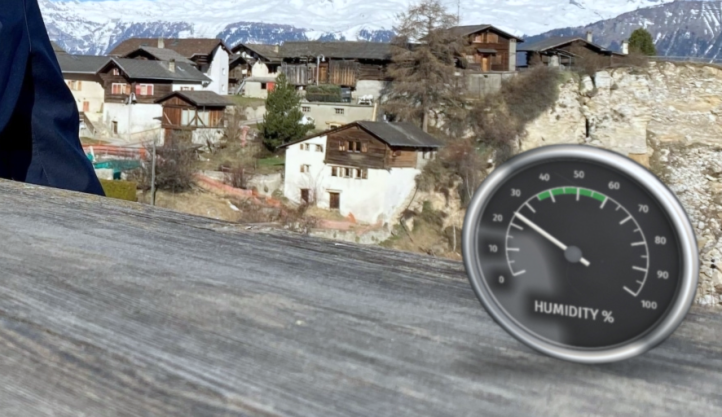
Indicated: 25 (%)
